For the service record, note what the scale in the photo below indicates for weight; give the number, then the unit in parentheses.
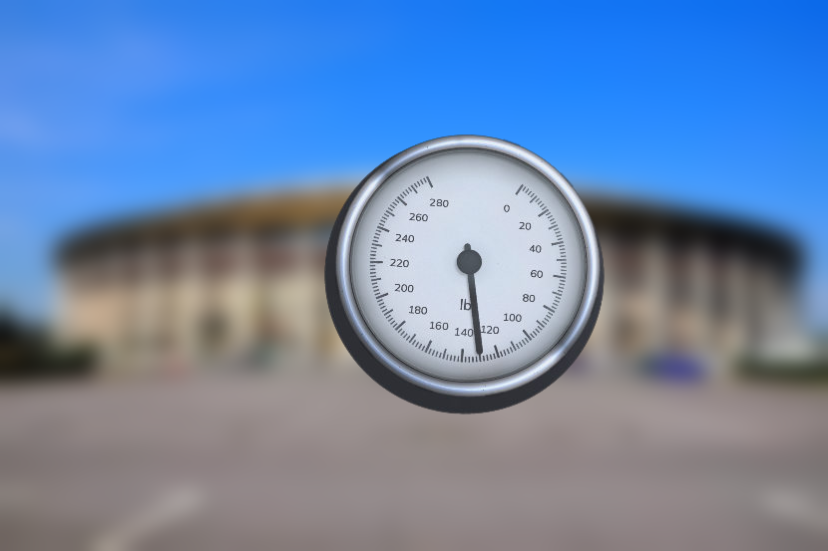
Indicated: 130 (lb)
